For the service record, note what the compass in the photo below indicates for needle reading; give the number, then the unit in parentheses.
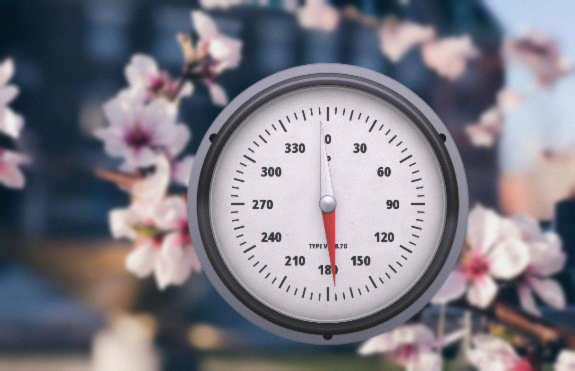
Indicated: 175 (°)
